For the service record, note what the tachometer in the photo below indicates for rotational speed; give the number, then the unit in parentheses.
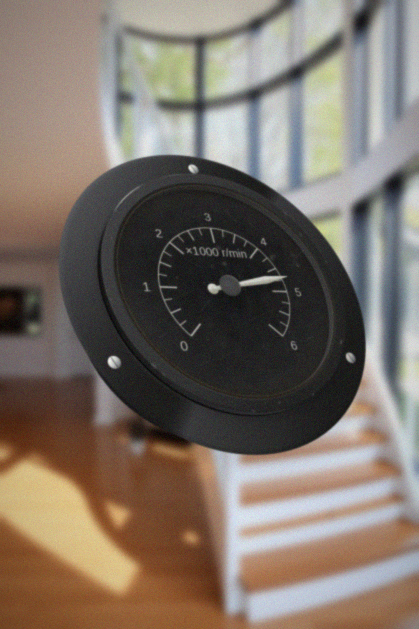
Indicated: 4750 (rpm)
